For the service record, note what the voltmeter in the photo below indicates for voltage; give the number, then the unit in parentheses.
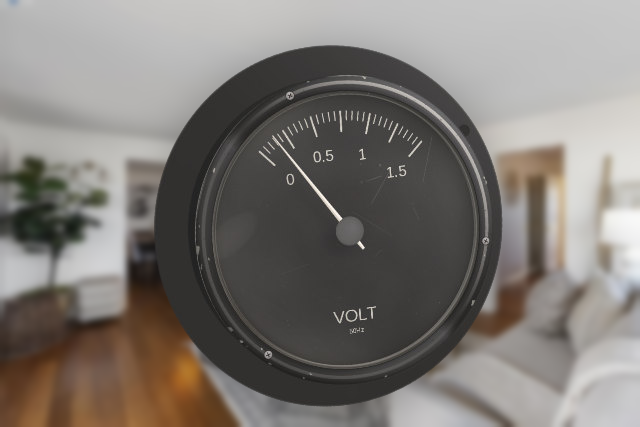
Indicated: 0.15 (V)
